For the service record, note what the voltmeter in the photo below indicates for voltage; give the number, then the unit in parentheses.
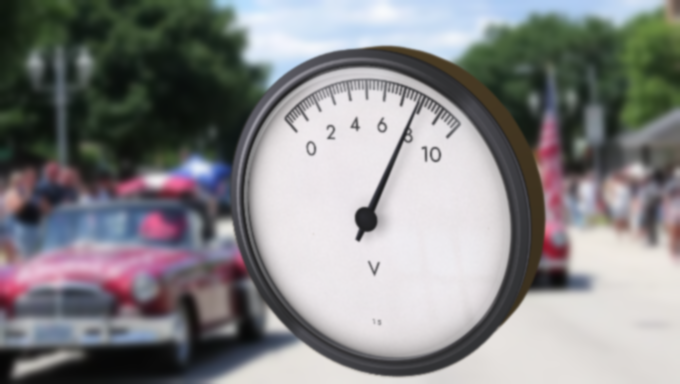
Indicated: 8 (V)
